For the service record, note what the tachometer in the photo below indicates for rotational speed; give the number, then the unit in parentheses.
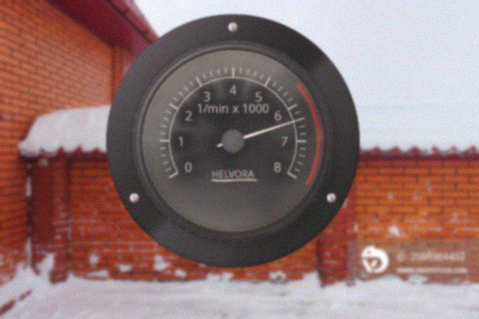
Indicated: 6400 (rpm)
